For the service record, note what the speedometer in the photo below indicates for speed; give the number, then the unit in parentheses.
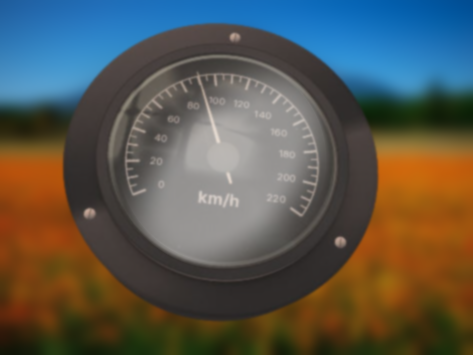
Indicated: 90 (km/h)
